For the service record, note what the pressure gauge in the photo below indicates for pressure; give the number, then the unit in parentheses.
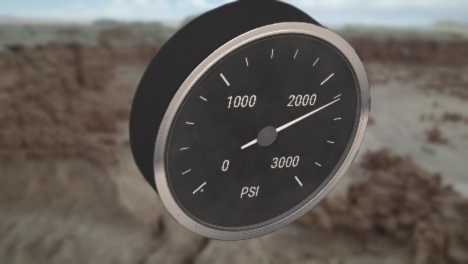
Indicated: 2200 (psi)
